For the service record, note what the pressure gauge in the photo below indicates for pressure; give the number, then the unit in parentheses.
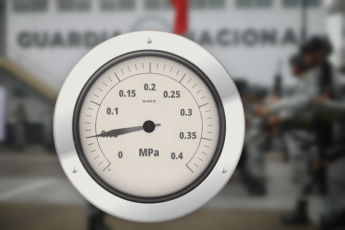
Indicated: 0.05 (MPa)
